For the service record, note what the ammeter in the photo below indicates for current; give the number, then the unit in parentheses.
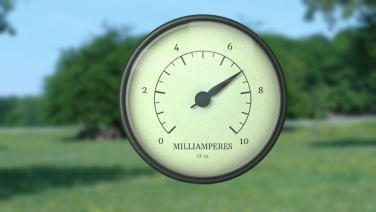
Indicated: 7 (mA)
